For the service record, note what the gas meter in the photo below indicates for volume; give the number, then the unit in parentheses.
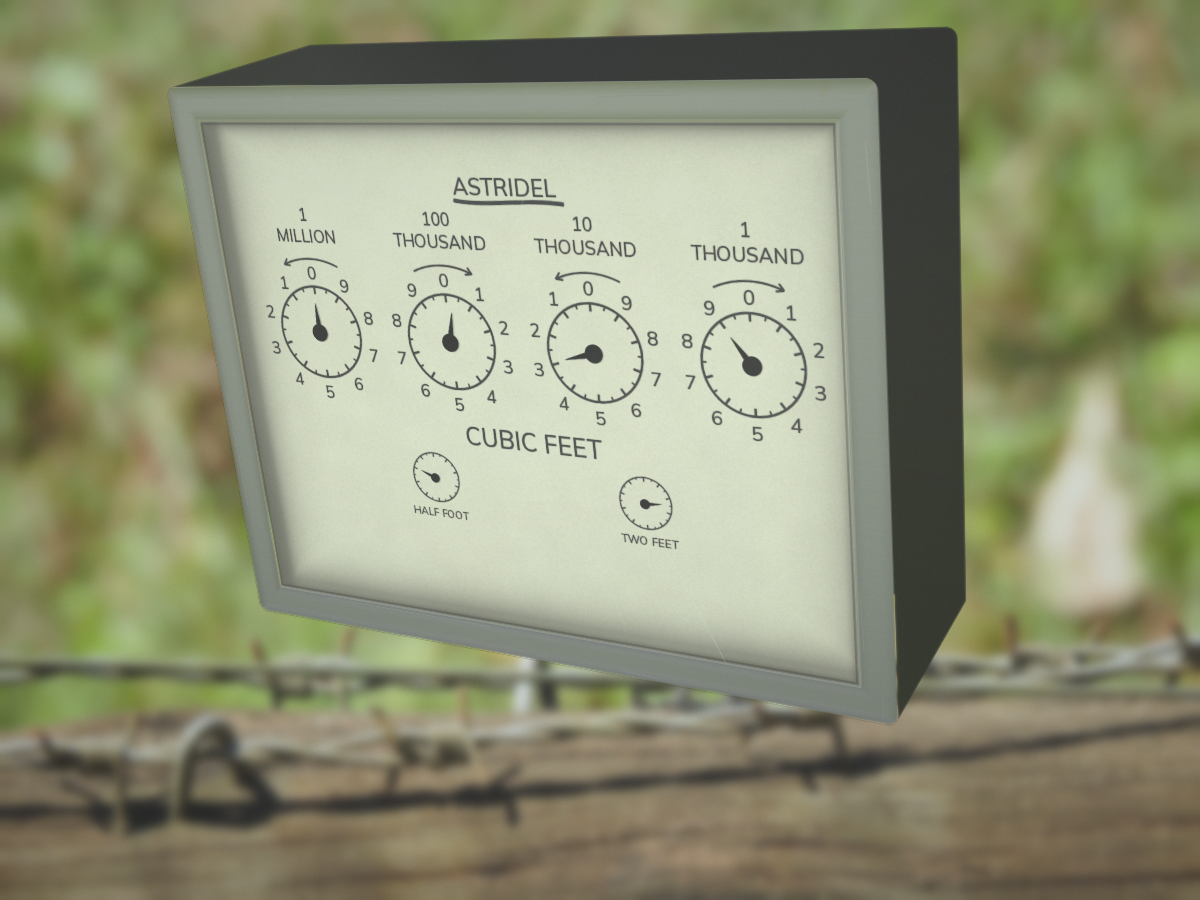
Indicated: 2900 (ft³)
